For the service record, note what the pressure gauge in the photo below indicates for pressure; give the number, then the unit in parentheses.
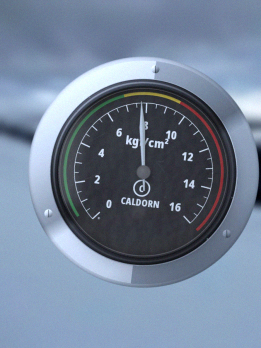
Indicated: 7.75 (kg/cm²)
